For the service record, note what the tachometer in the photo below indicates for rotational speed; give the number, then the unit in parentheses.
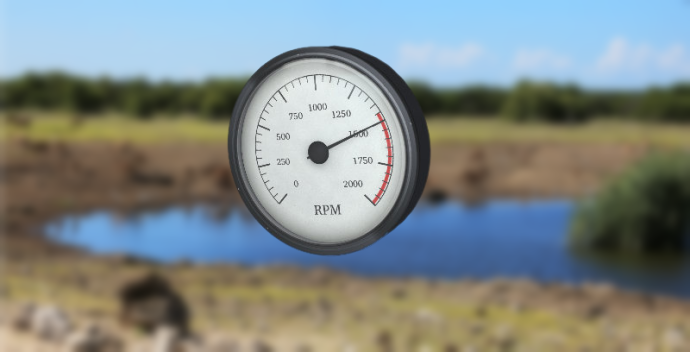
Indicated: 1500 (rpm)
